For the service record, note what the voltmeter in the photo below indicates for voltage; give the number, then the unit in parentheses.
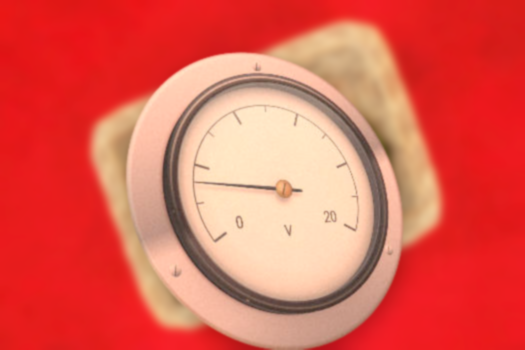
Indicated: 3 (V)
